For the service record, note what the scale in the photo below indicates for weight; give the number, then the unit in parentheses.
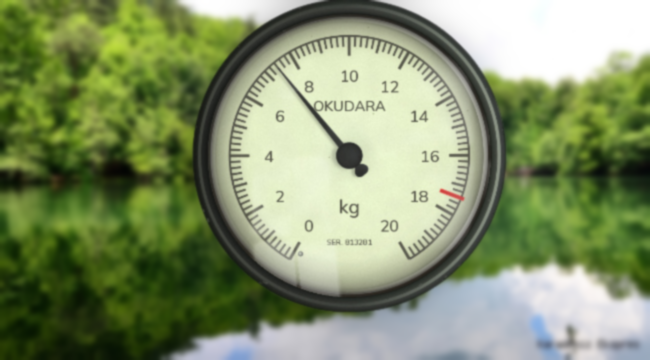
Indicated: 7.4 (kg)
